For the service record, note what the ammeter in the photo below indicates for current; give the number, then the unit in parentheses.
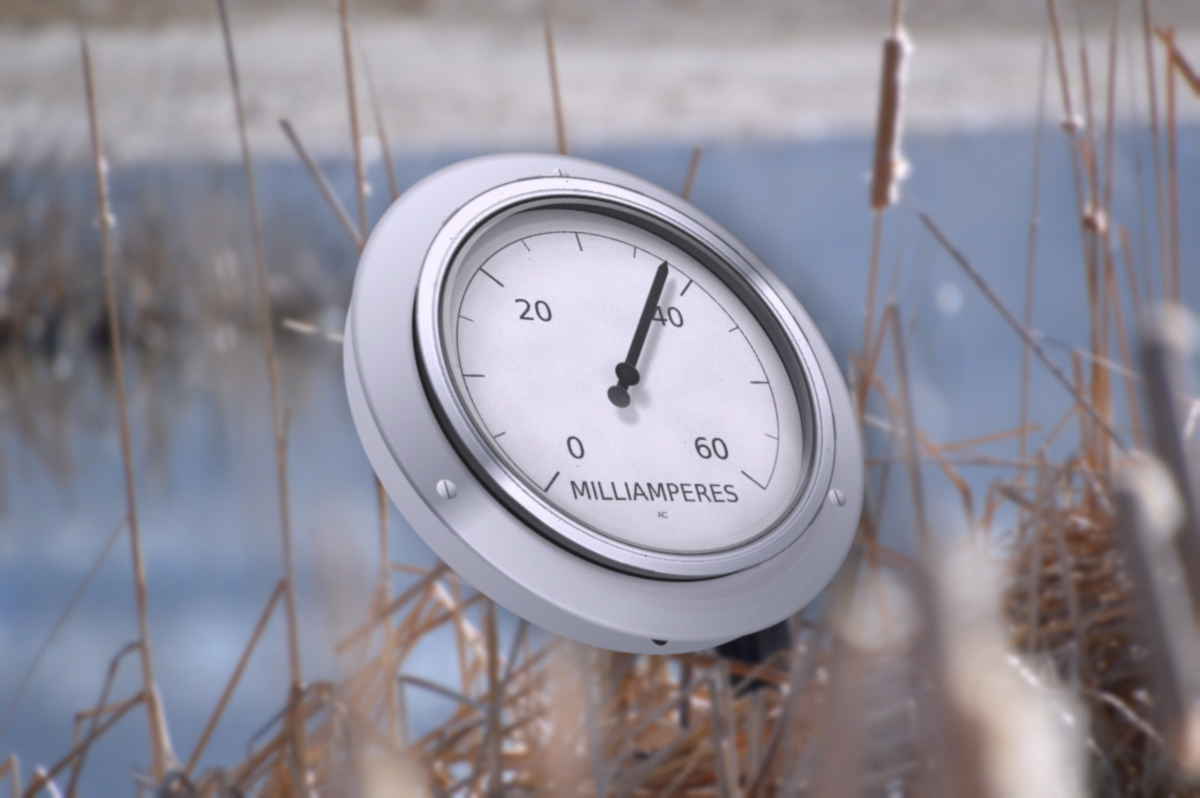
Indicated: 37.5 (mA)
